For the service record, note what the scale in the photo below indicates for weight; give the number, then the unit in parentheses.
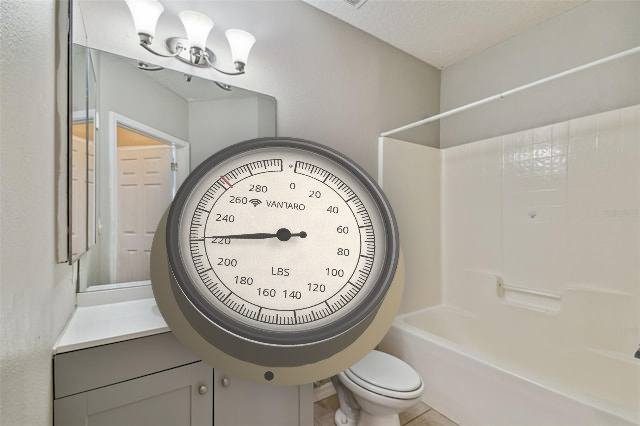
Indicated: 220 (lb)
